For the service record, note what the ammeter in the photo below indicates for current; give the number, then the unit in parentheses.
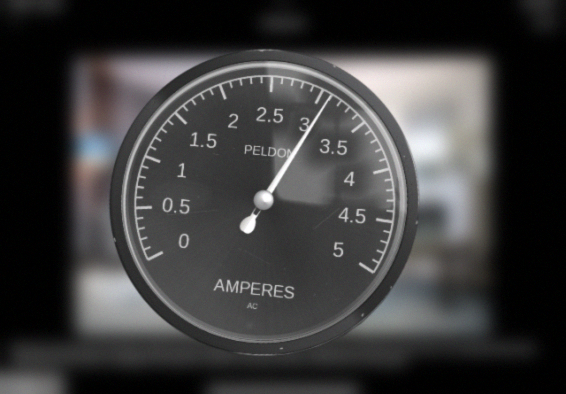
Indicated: 3.1 (A)
